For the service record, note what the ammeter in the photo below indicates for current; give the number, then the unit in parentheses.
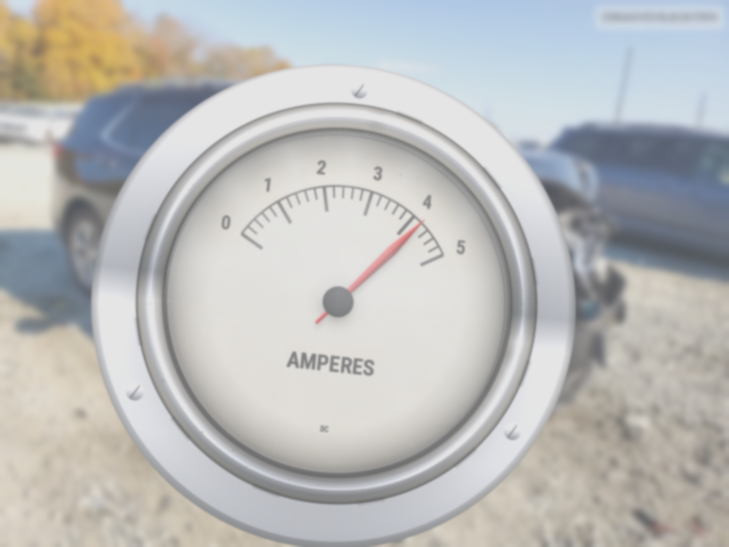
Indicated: 4.2 (A)
